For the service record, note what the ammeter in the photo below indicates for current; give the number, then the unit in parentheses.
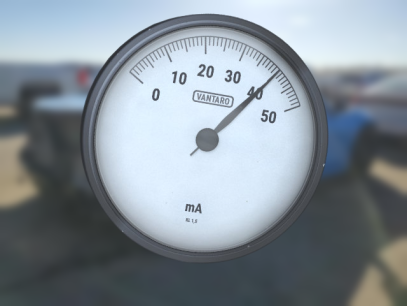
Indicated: 40 (mA)
